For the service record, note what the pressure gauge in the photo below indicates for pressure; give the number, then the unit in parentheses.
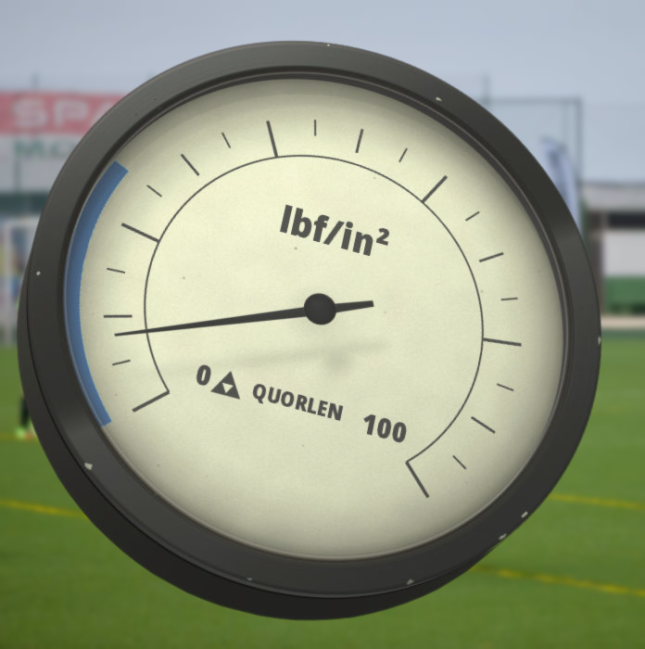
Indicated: 7.5 (psi)
